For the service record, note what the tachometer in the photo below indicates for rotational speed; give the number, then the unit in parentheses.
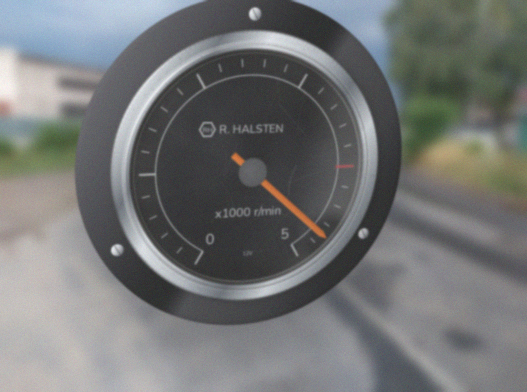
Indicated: 4700 (rpm)
